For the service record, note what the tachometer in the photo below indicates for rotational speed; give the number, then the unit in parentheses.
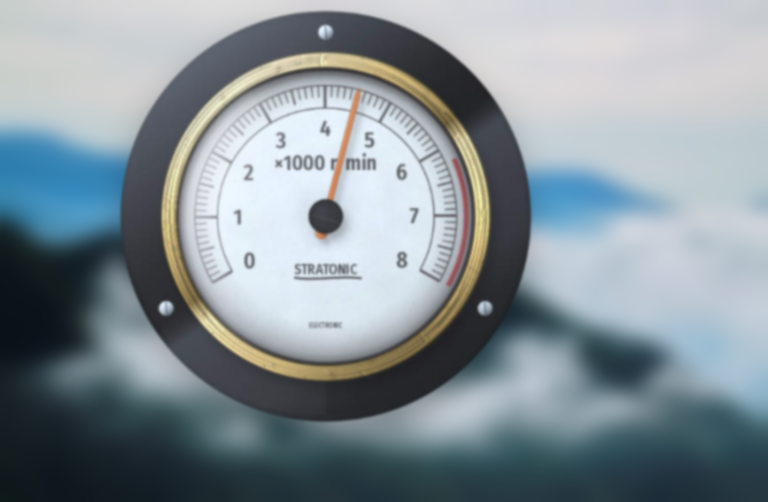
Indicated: 4500 (rpm)
